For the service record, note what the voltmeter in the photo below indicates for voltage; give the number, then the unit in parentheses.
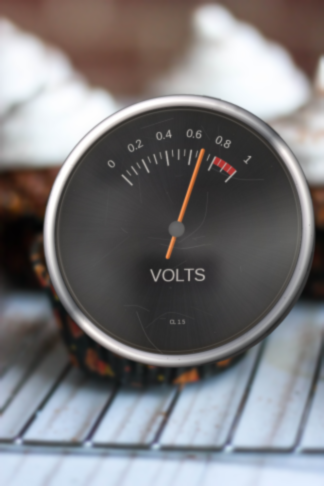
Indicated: 0.7 (V)
